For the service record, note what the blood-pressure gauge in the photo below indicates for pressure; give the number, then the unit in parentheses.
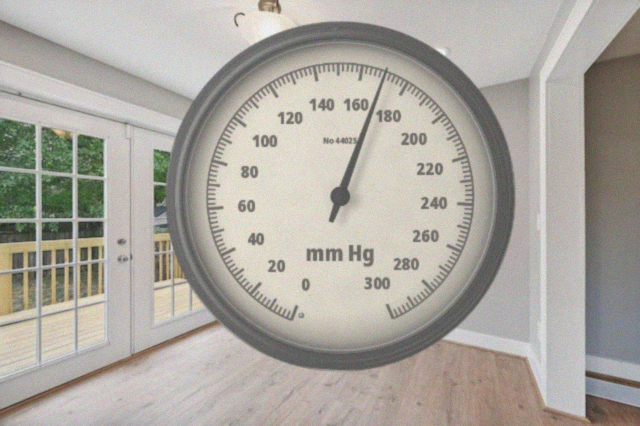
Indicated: 170 (mmHg)
